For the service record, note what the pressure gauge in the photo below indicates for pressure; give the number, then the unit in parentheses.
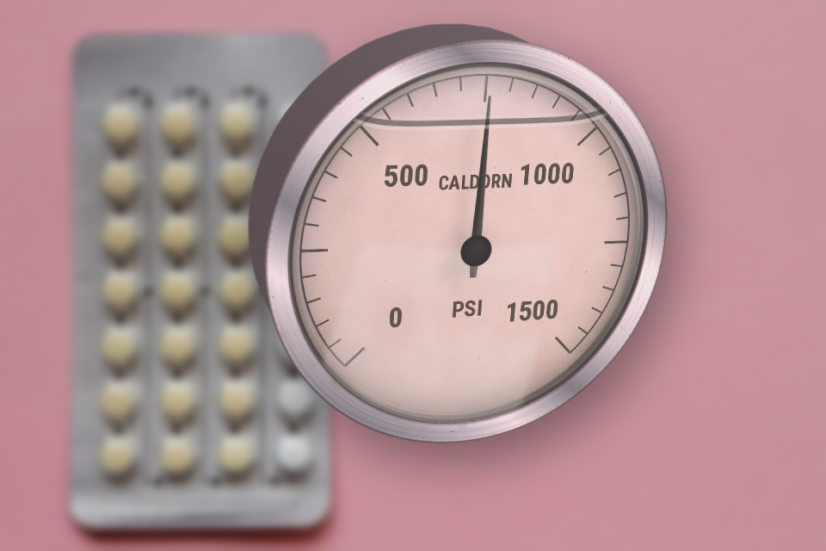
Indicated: 750 (psi)
